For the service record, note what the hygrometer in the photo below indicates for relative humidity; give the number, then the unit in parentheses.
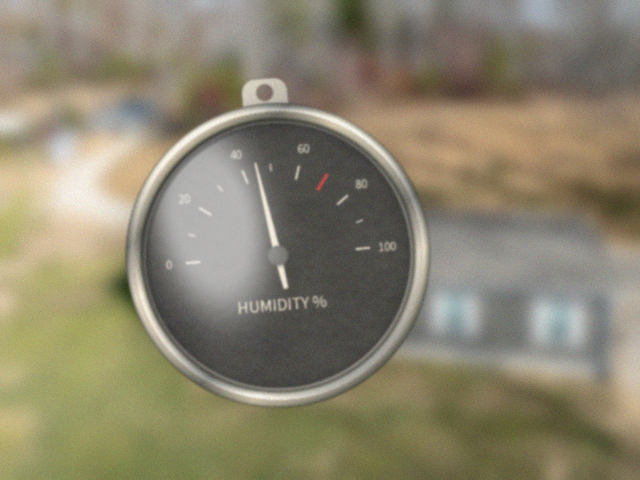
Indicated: 45 (%)
